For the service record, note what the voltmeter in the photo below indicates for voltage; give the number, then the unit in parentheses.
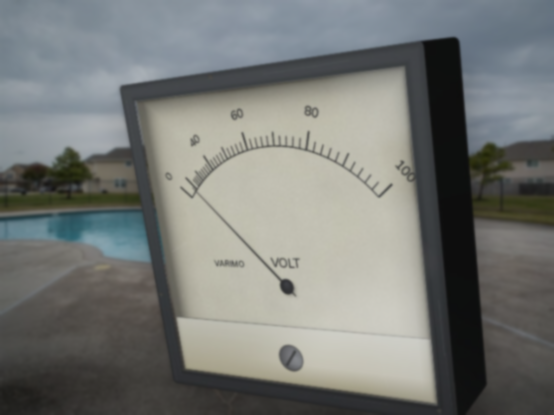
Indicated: 20 (V)
